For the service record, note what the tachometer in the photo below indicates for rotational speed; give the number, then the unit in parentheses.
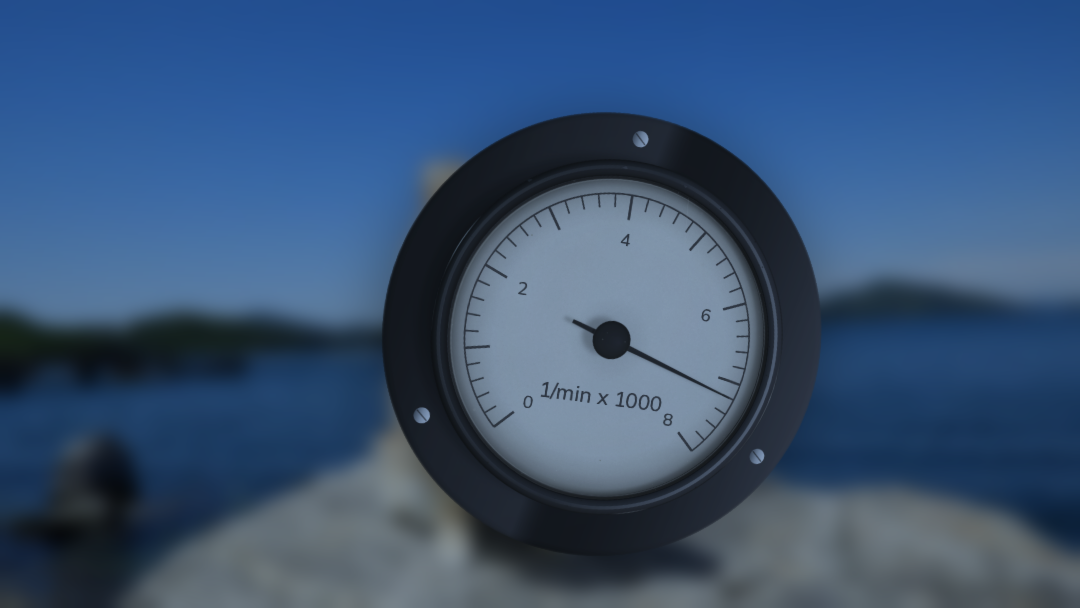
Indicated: 7200 (rpm)
